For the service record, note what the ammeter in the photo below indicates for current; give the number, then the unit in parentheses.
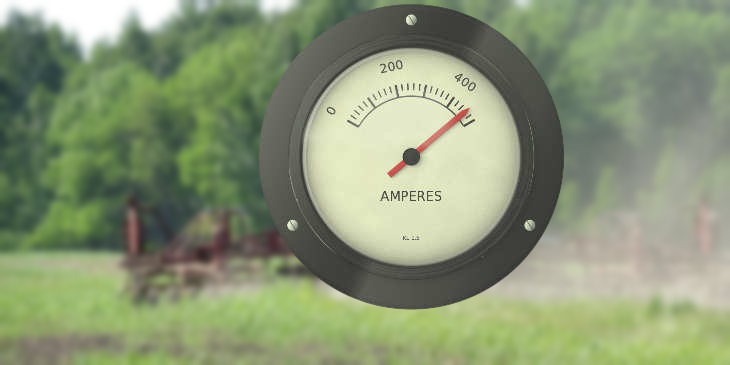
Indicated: 460 (A)
